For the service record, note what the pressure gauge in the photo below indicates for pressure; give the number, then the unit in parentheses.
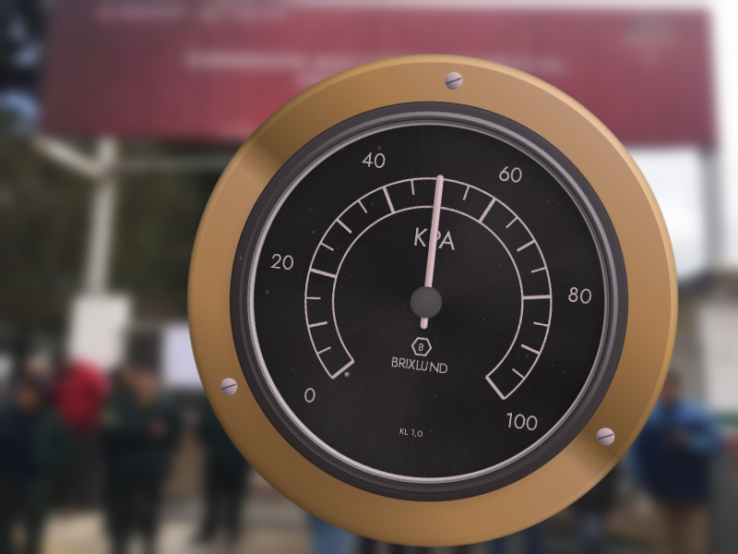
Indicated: 50 (kPa)
